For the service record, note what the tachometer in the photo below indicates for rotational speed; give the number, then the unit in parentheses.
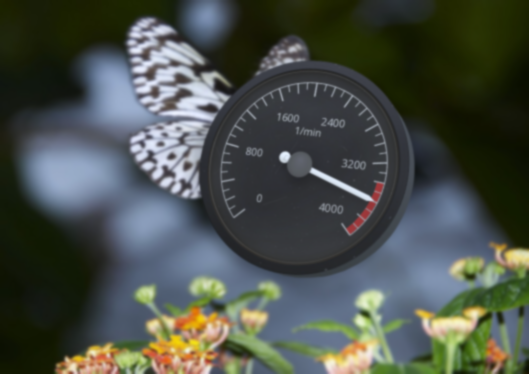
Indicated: 3600 (rpm)
